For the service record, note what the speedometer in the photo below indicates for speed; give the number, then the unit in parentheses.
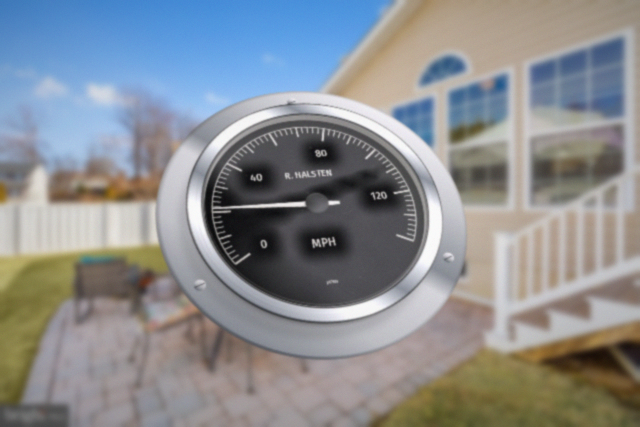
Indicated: 20 (mph)
